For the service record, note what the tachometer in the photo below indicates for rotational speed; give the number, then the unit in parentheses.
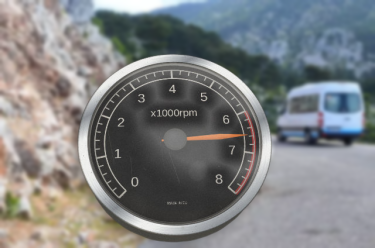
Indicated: 6600 (rpm)
